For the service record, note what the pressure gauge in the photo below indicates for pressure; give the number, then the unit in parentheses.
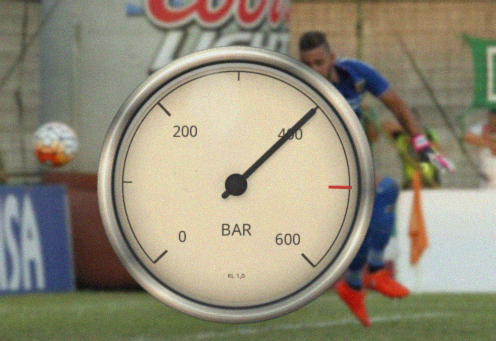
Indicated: 400 (bar)
